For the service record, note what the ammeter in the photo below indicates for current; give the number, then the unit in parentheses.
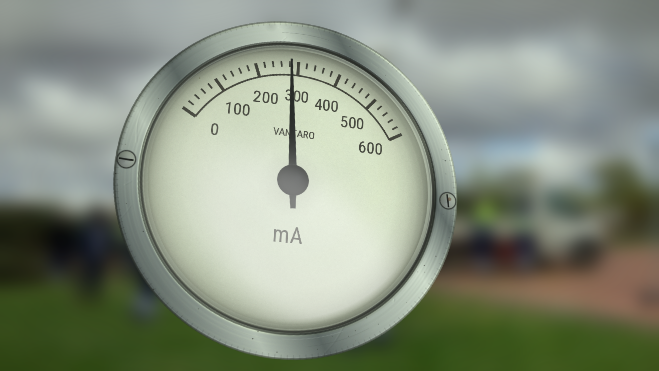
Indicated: 280 (mA)
